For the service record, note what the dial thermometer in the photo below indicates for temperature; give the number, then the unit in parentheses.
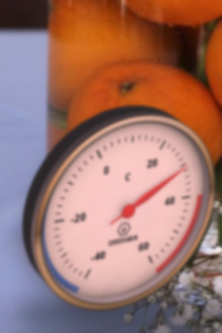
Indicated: 30 (°C)
